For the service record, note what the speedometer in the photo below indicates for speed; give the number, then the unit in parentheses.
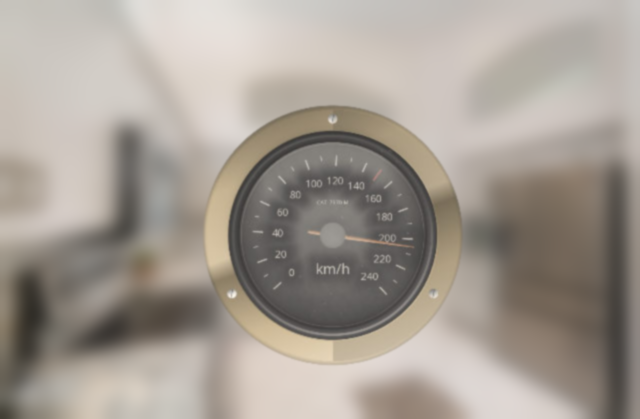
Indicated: 205 (km/h)
